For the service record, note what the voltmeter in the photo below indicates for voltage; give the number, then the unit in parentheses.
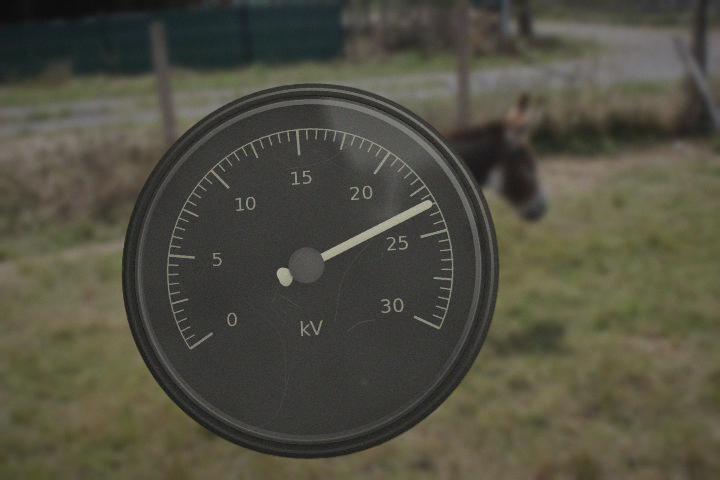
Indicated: 23.5 (kV)
